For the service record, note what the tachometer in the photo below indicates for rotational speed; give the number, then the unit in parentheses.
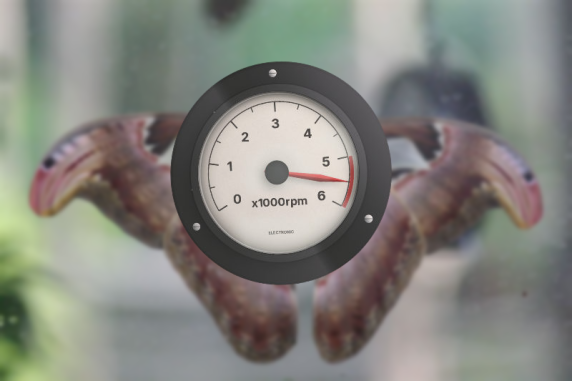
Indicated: 5500 (rpm)
